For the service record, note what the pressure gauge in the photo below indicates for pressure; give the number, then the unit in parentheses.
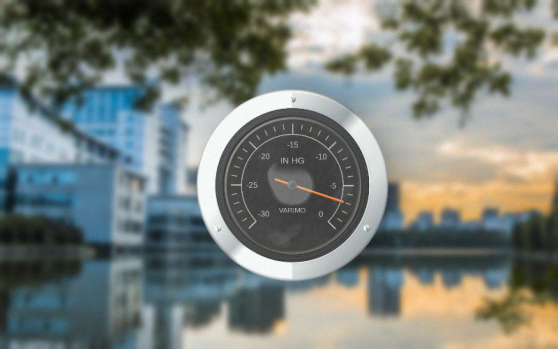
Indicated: -3 (inHg)
